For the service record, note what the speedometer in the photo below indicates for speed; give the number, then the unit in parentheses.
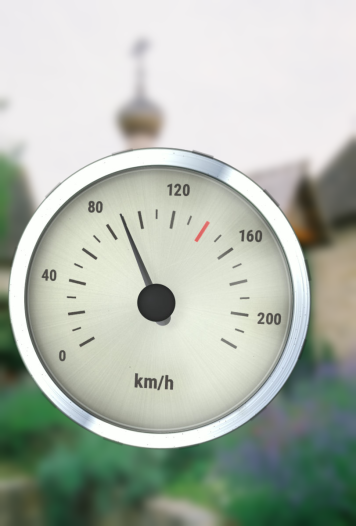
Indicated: 90 (km/h)
